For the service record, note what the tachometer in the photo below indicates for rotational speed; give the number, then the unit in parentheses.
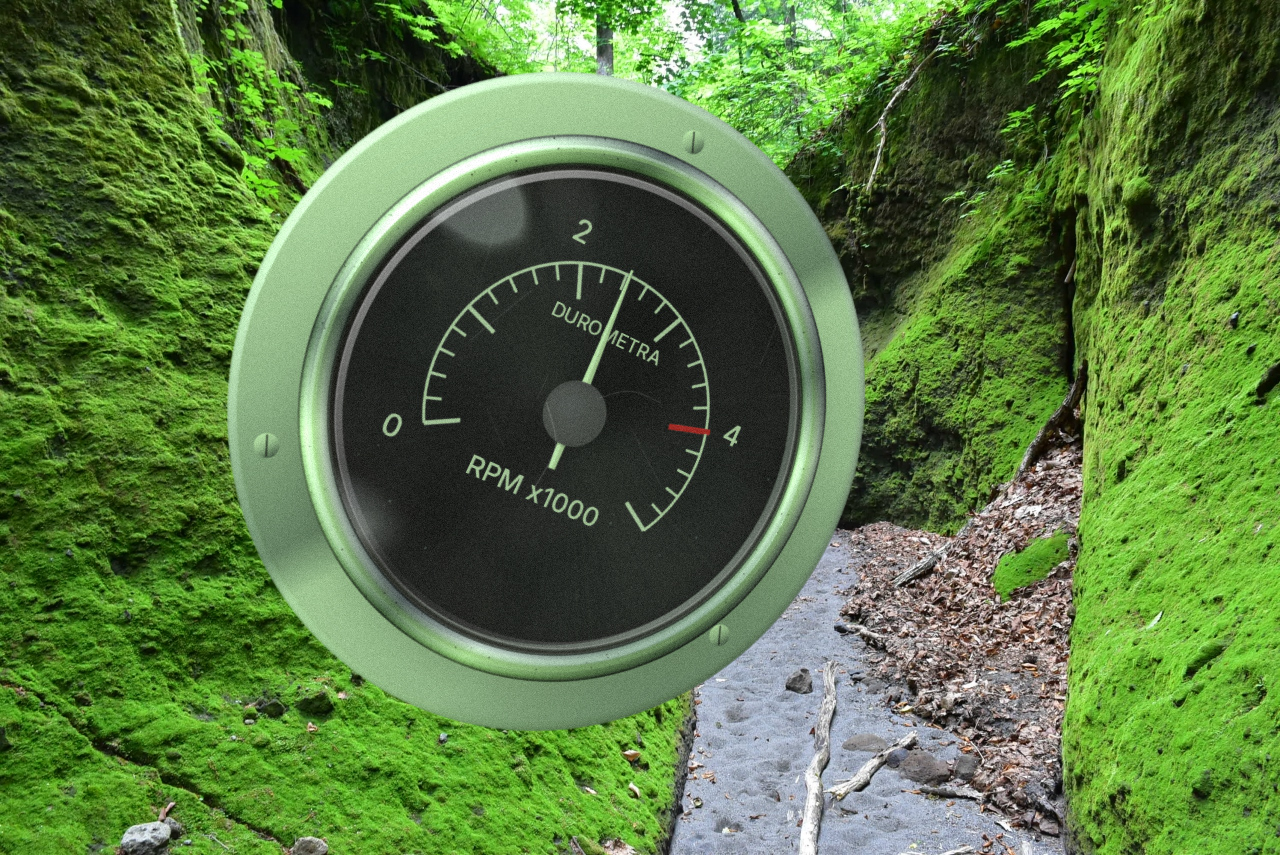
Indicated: 2400 (rpm)
